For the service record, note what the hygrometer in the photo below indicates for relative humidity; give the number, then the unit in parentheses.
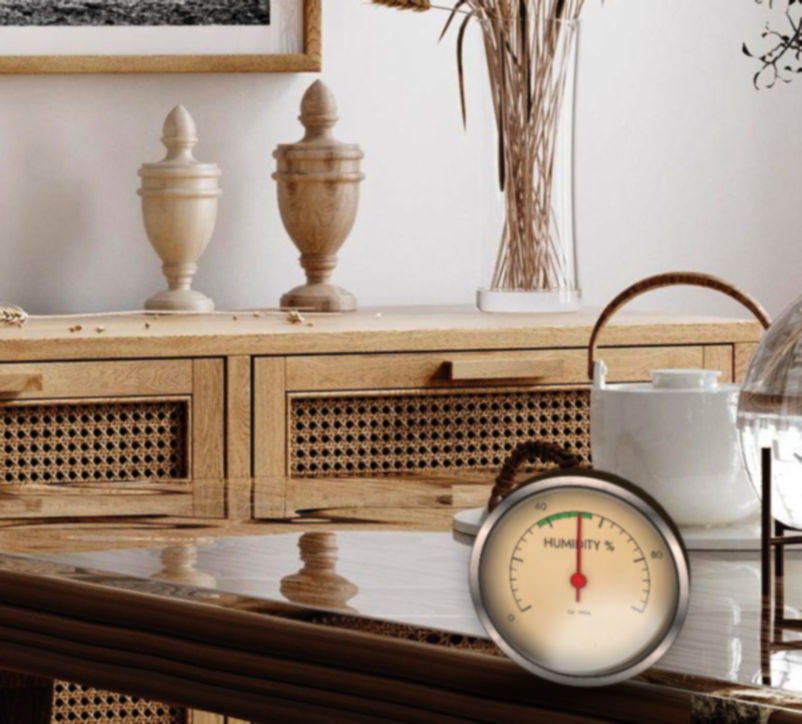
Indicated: 52 (%)
